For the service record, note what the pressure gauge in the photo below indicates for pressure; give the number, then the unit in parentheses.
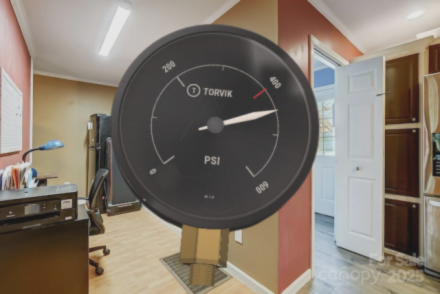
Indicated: 450 (psi)
